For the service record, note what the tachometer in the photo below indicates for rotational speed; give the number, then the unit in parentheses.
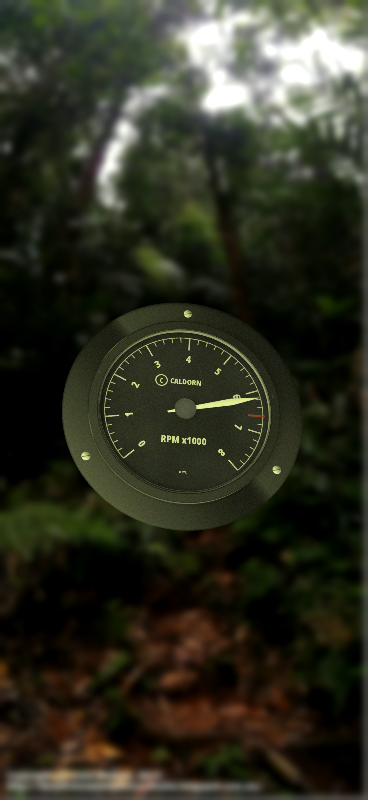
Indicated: 6200 (rpm)
